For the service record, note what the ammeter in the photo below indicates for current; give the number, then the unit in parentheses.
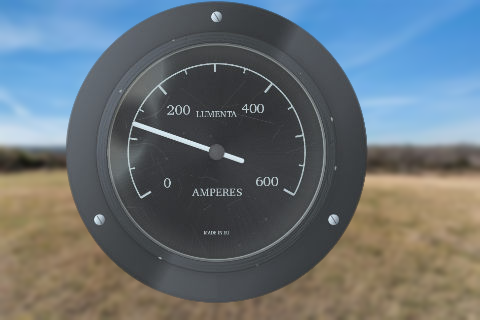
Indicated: 125 (A)
